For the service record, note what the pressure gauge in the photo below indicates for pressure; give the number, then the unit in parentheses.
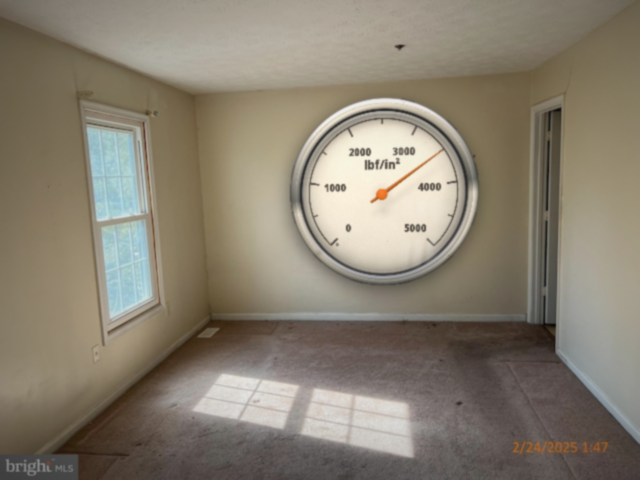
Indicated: 3500 (psi)
